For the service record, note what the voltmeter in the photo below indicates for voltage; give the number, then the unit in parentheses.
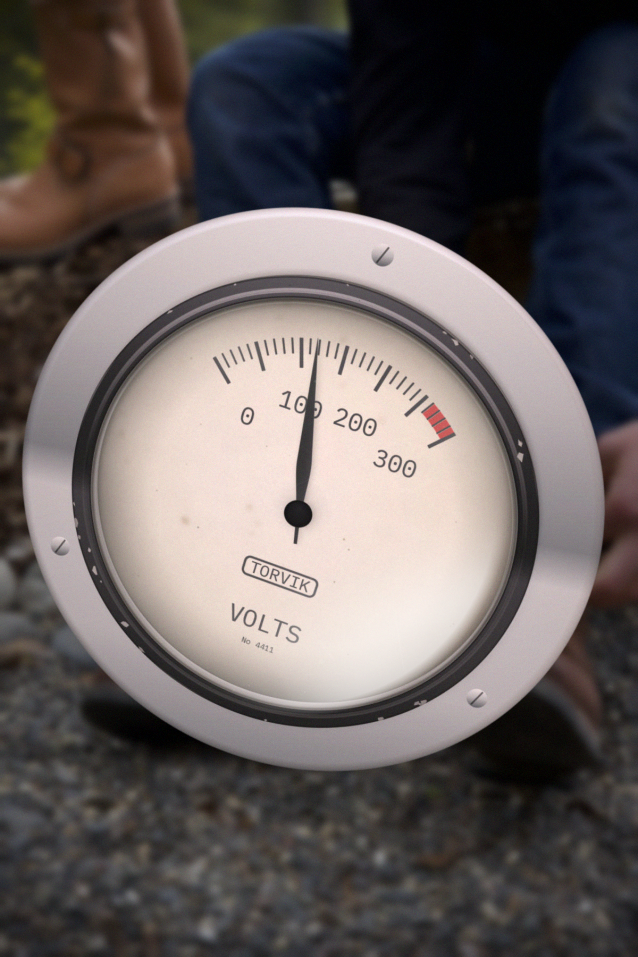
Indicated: 120 (V)
